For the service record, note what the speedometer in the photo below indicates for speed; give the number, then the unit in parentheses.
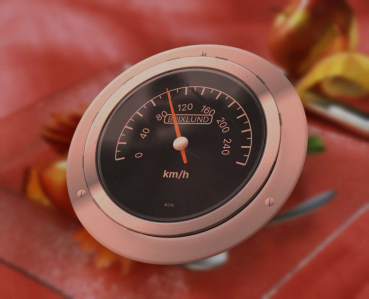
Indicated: 100 (km/h)
